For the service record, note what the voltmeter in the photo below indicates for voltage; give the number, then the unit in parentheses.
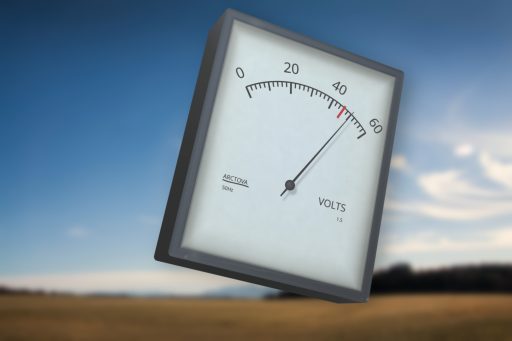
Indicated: 50 (V)
